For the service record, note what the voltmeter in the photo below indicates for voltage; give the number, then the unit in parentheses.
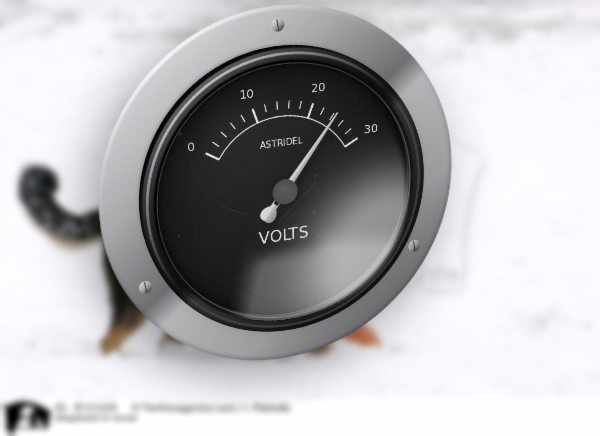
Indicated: 24 (V)
